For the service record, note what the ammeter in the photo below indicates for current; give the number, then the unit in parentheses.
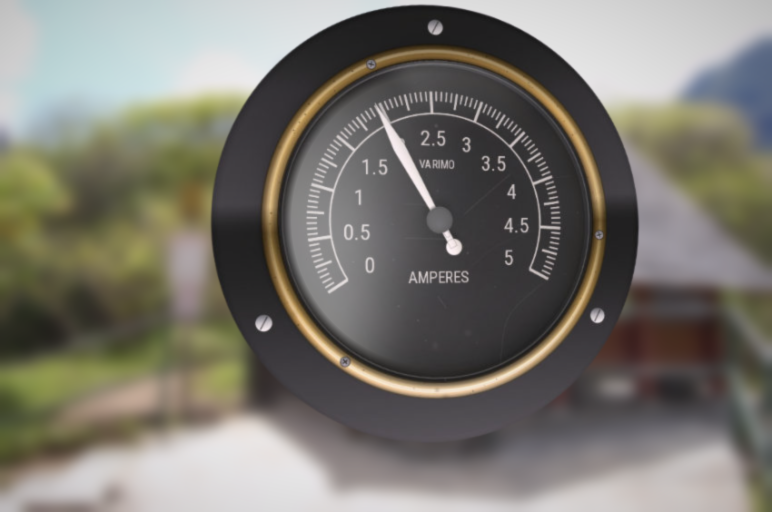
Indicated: 1.95 (A)
